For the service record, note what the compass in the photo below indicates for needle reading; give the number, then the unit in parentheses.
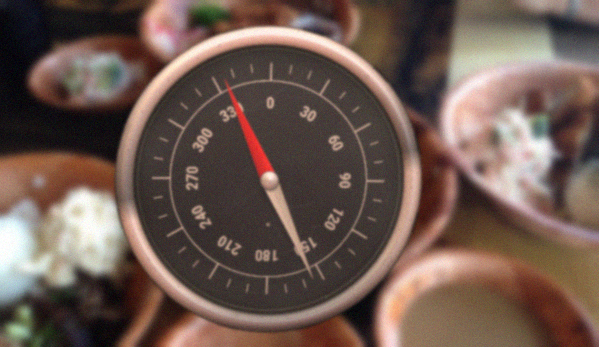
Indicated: 335 (°)
